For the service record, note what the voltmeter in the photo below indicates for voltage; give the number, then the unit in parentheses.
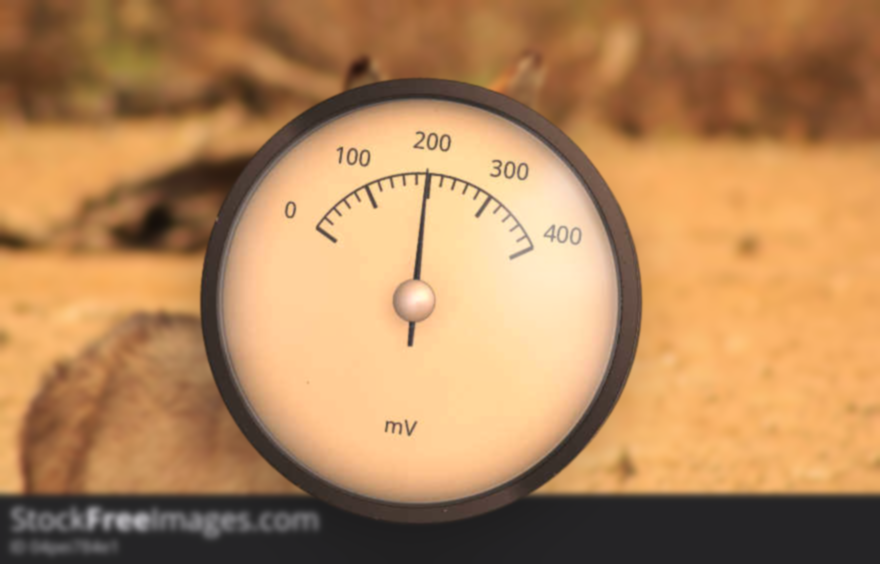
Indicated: 200 (mV)
